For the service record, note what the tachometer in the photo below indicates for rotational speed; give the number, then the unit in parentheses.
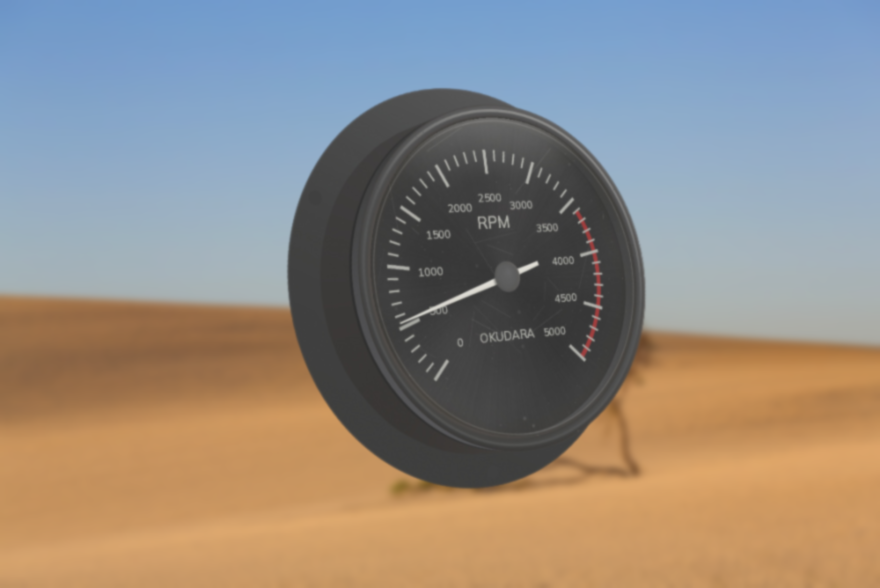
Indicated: 550 (rpm)
